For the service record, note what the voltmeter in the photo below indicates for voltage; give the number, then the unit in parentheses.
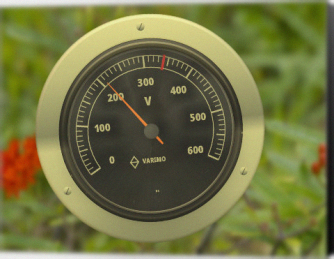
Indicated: 210 (V)
